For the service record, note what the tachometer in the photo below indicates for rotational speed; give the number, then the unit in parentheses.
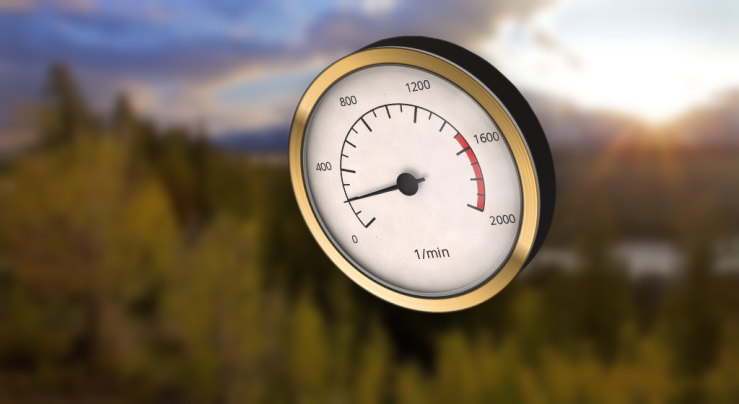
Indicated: 200 (rpm)
